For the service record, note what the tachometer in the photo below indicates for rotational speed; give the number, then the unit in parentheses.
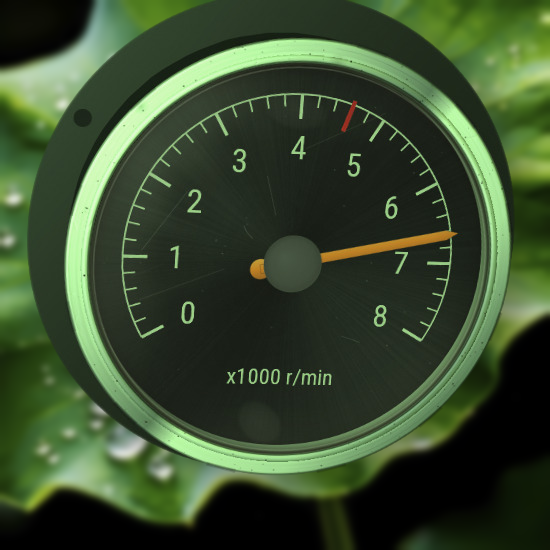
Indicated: 6600 (rpm)
